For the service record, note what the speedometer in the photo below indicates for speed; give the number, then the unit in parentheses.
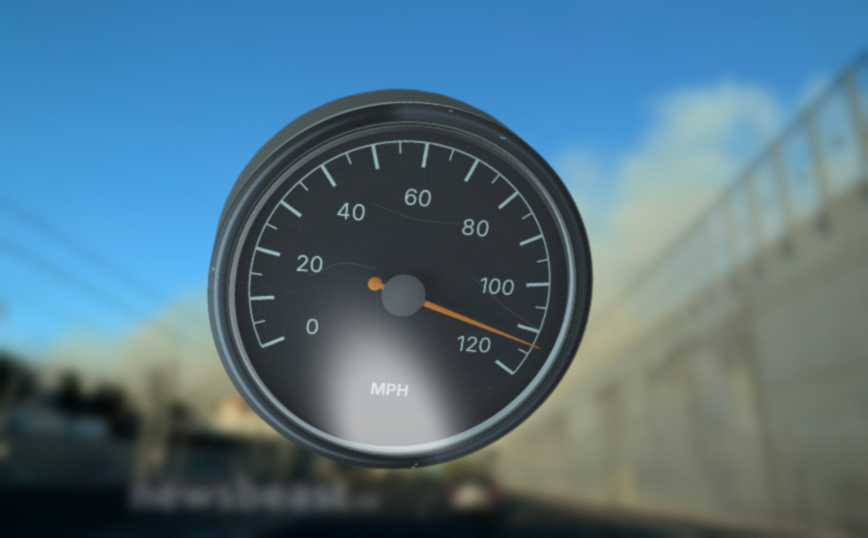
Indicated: 112.5 (mph)
